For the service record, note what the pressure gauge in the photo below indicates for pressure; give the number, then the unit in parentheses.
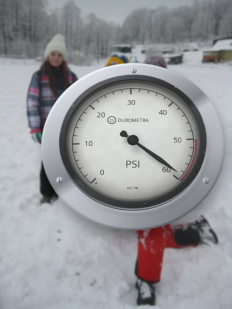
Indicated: 59 (psi)
